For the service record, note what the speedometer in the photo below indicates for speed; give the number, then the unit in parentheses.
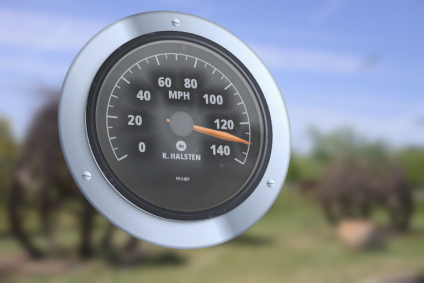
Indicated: 130 (mph)
